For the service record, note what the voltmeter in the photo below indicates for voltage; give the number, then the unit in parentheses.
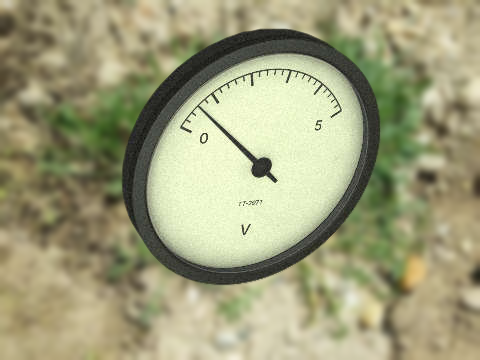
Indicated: 0.6 (V)
